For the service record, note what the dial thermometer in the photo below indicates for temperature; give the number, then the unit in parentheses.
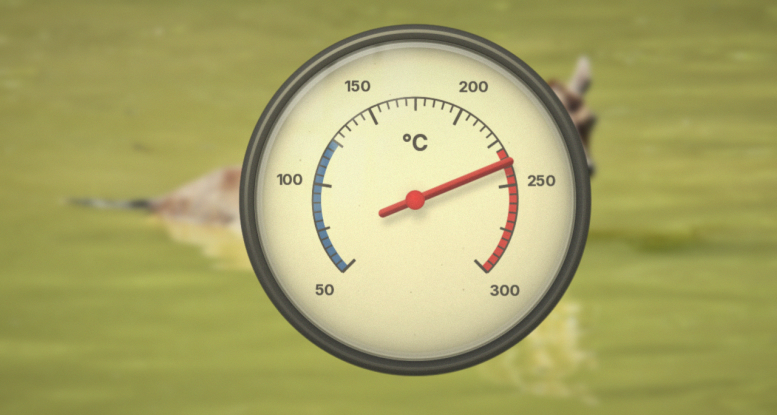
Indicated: 237.5 (°C)
